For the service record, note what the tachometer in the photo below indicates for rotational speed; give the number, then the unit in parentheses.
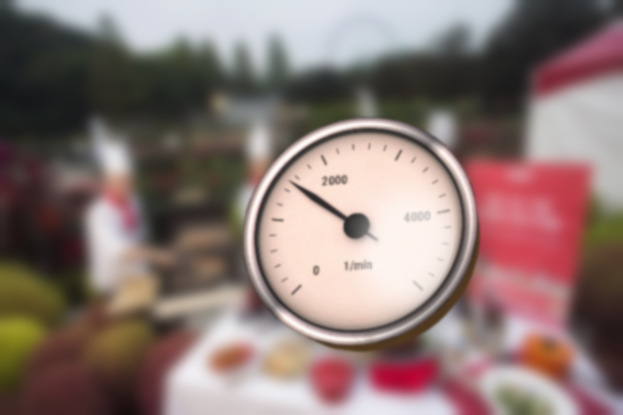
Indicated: 1500 (rpm)
